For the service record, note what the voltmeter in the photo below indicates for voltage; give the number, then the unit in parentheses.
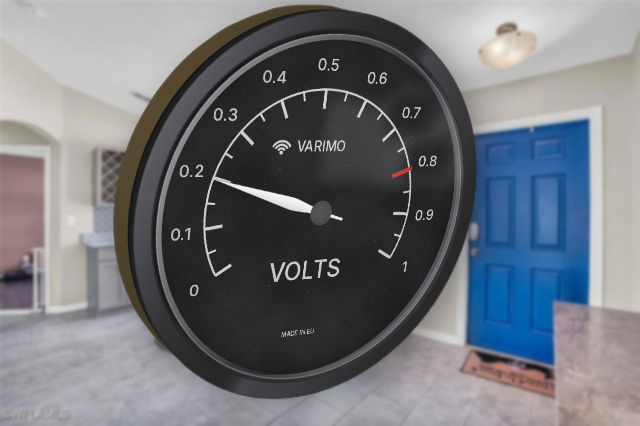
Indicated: 0.2 (V)
